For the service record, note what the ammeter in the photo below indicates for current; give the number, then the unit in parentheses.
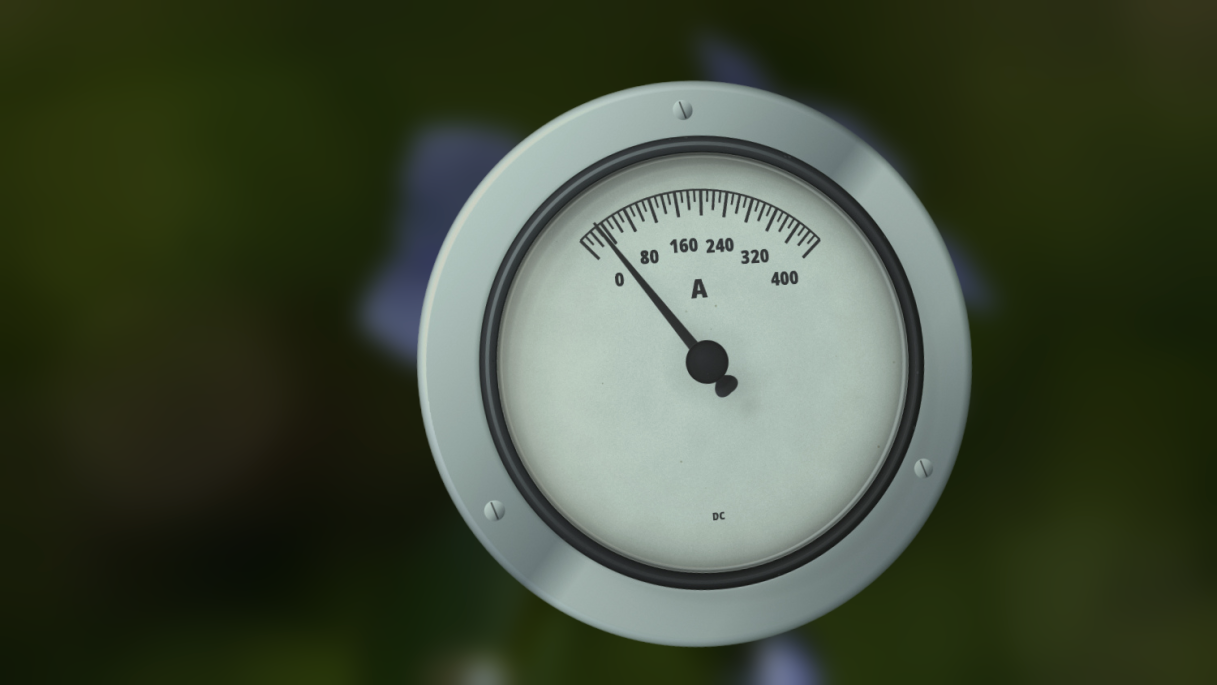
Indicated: 30 (A)
